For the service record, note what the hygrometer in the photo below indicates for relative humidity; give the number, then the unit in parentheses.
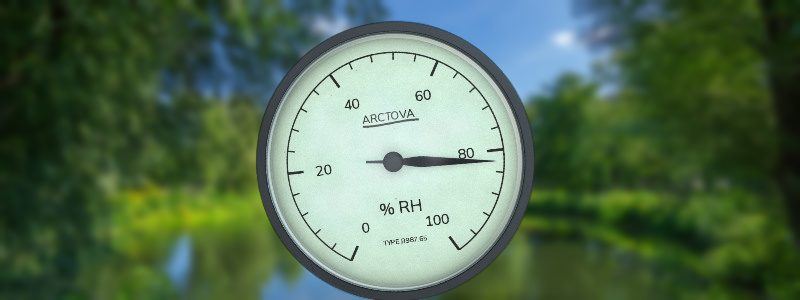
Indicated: 82 (%)
